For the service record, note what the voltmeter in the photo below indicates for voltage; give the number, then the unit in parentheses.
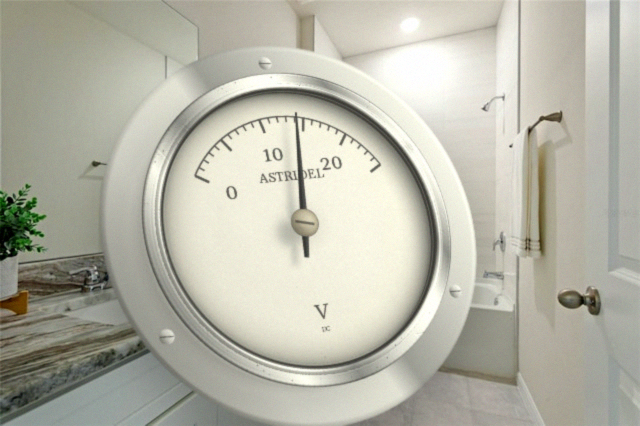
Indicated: 14 (V)
